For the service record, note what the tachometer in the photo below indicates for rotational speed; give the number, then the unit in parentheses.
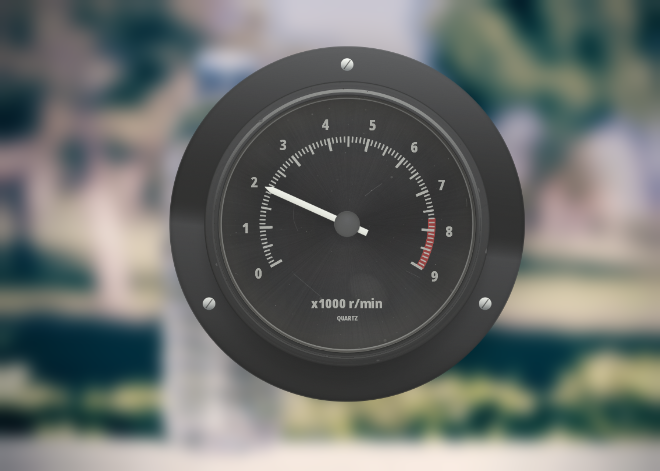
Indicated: 2000 (rpm)
